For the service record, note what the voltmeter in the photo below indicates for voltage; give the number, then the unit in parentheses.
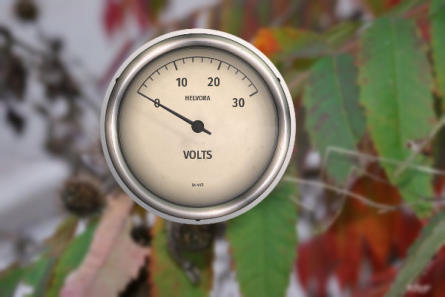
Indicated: 0 (V)
